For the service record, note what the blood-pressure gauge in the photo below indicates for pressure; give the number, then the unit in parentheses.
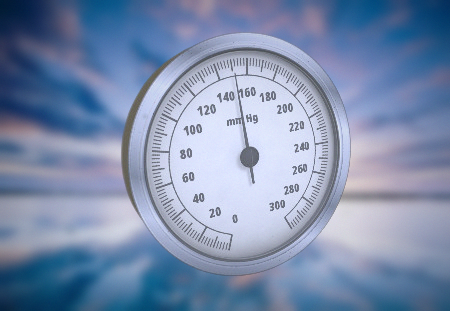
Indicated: 150 (mmHg)
